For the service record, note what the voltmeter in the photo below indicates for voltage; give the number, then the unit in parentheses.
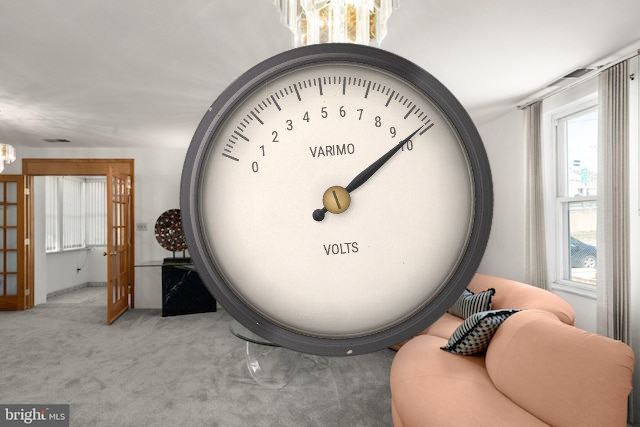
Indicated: 9.8 (V)
